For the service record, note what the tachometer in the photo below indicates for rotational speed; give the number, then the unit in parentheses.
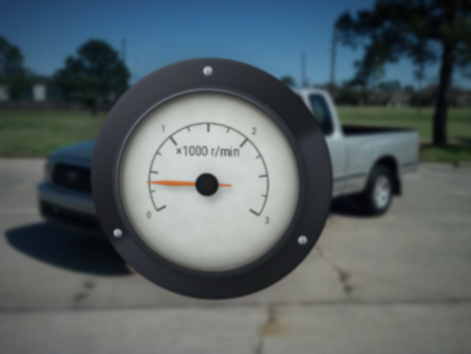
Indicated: 375 (rpm)
